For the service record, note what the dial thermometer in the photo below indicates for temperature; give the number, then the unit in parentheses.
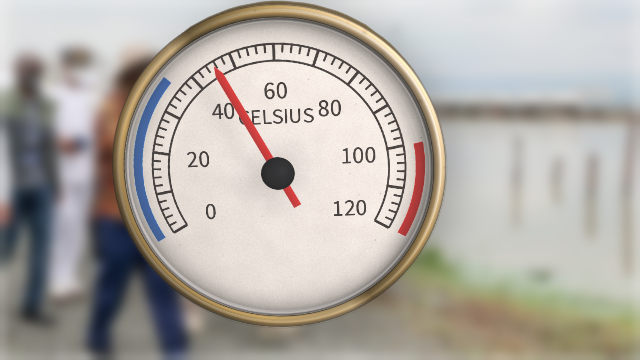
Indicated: 46 (°C)
